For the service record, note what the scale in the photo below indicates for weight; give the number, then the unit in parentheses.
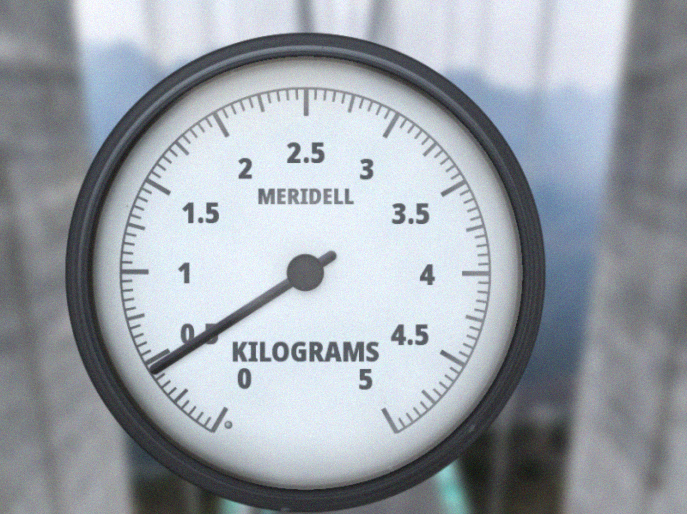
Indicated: 0.45 (kg)
